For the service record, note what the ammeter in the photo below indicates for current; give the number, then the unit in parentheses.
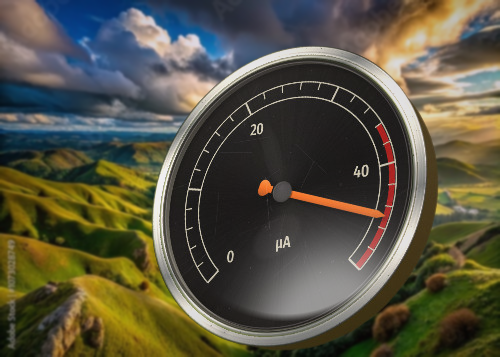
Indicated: 45 (µA)
